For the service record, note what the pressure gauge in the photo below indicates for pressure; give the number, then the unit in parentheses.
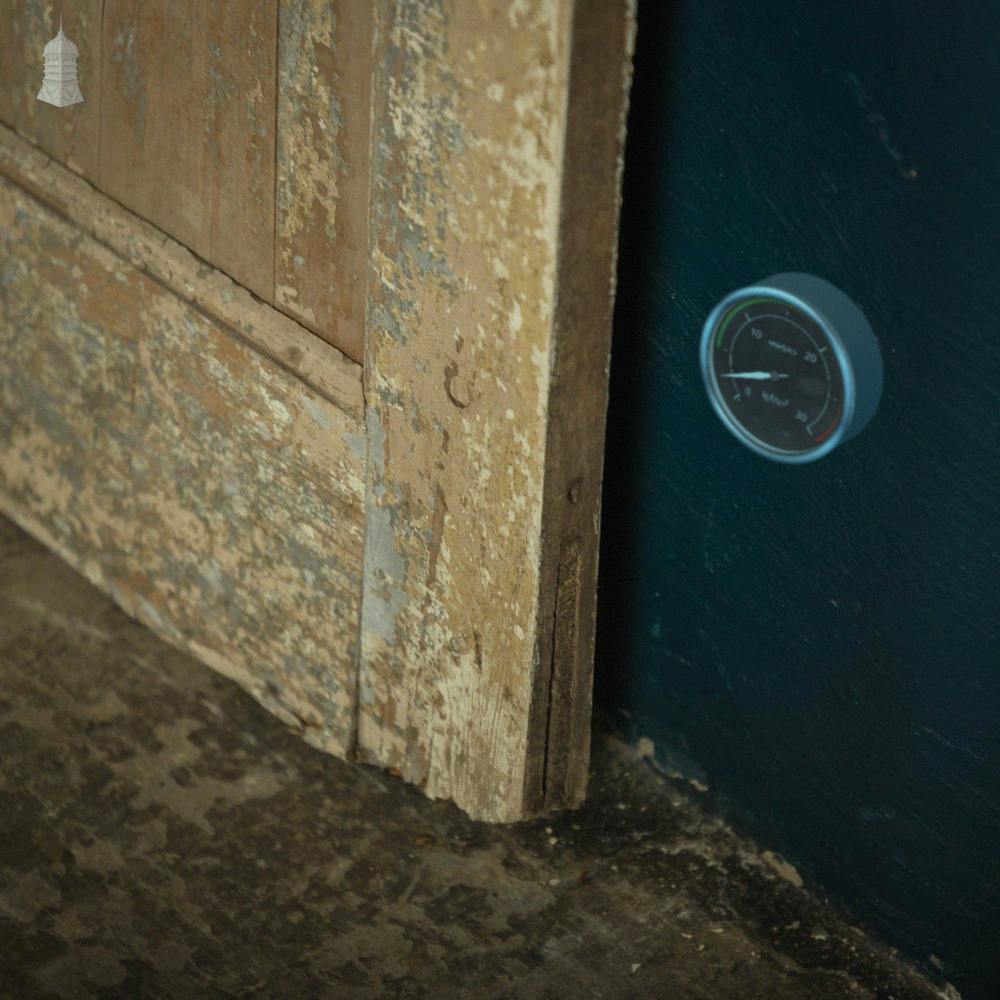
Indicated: 2.5 (psi)
